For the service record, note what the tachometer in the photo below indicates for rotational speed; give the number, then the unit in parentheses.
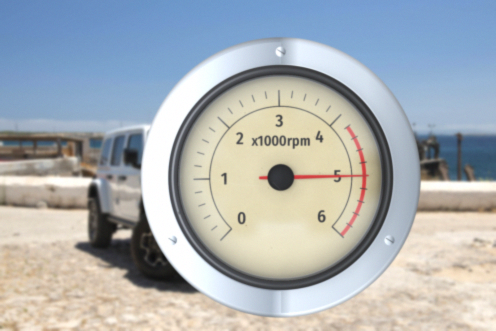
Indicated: 5000 (rpm)
